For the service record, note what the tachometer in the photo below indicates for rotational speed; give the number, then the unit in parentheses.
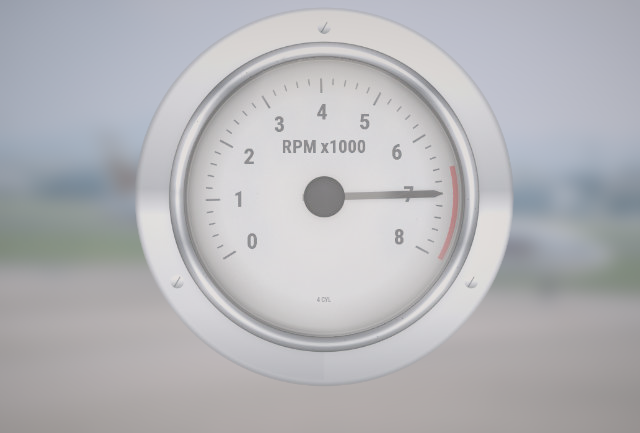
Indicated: 7000 (rpm)
